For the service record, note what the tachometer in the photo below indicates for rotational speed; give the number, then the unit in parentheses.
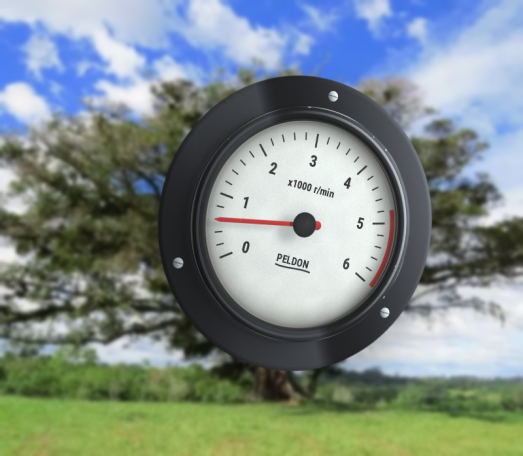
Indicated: 600 (rpm)
